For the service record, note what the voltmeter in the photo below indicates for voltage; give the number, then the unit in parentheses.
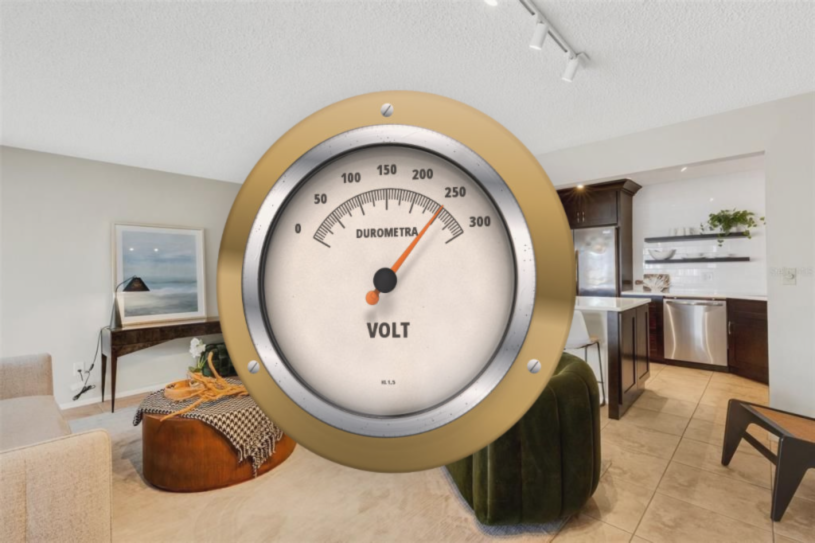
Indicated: 250 (V)
